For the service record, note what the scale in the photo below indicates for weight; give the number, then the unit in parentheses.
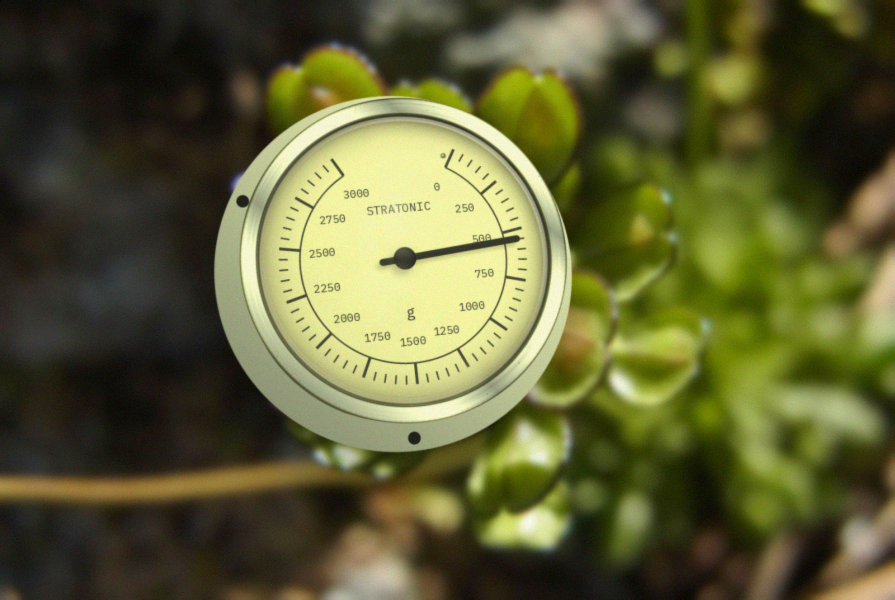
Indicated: 550 (g)
